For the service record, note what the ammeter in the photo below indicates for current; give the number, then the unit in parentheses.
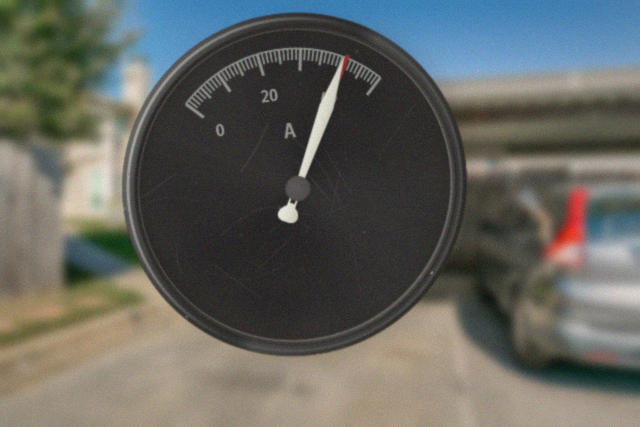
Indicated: 40 (A)
